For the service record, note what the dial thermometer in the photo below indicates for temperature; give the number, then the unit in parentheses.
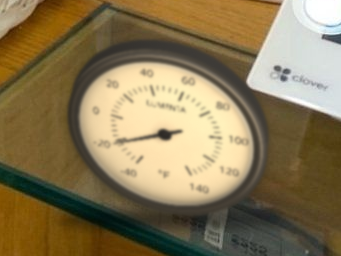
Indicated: -20 (°F)
